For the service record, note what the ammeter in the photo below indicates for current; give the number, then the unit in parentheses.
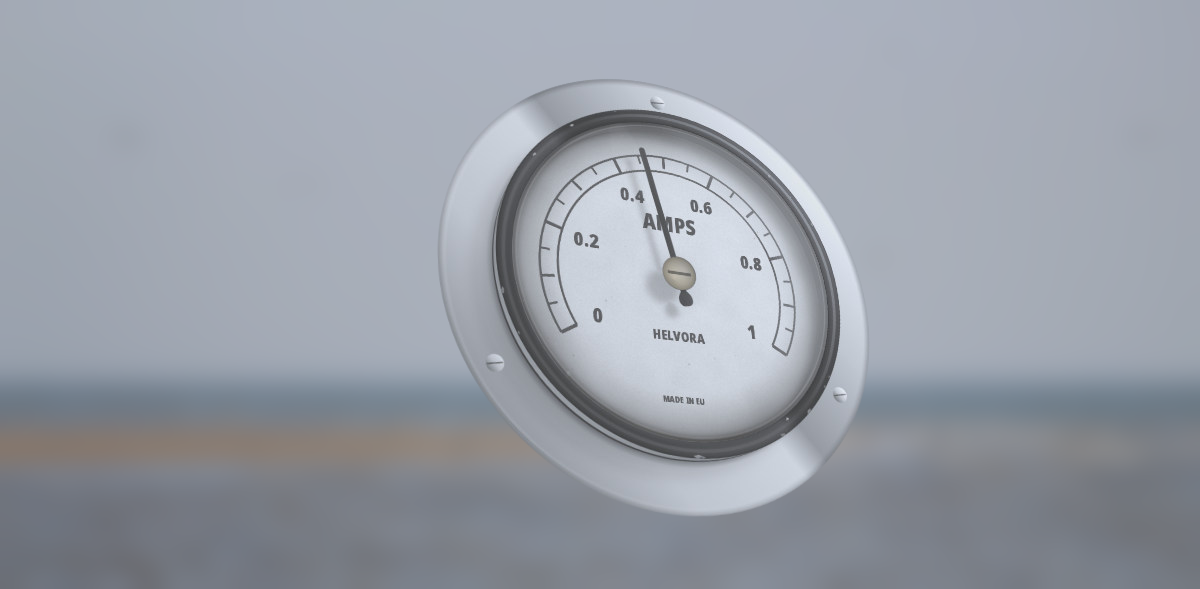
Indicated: 0.45 (A)
